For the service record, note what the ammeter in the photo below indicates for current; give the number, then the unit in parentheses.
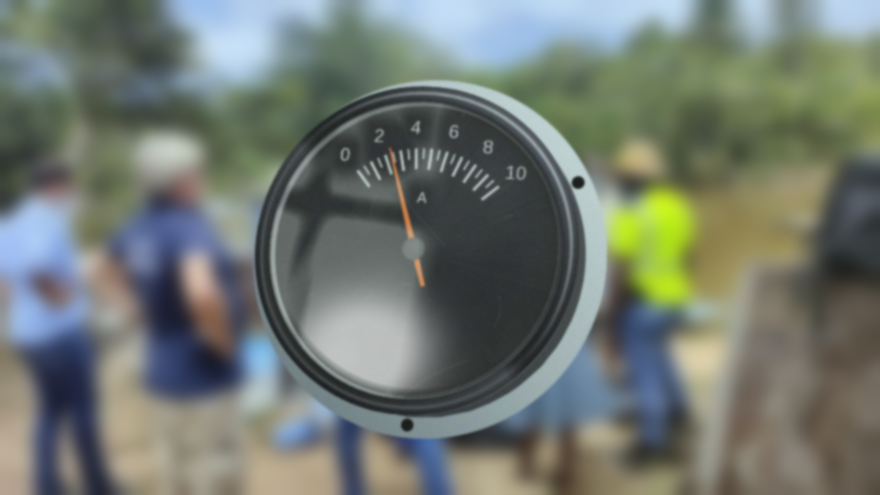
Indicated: 2.5 (A)
